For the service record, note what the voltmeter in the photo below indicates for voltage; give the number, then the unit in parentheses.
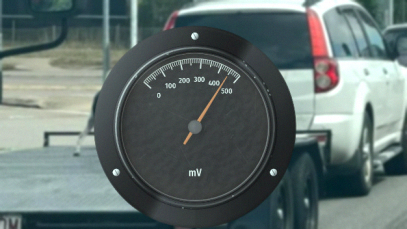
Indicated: 450 (mV)
